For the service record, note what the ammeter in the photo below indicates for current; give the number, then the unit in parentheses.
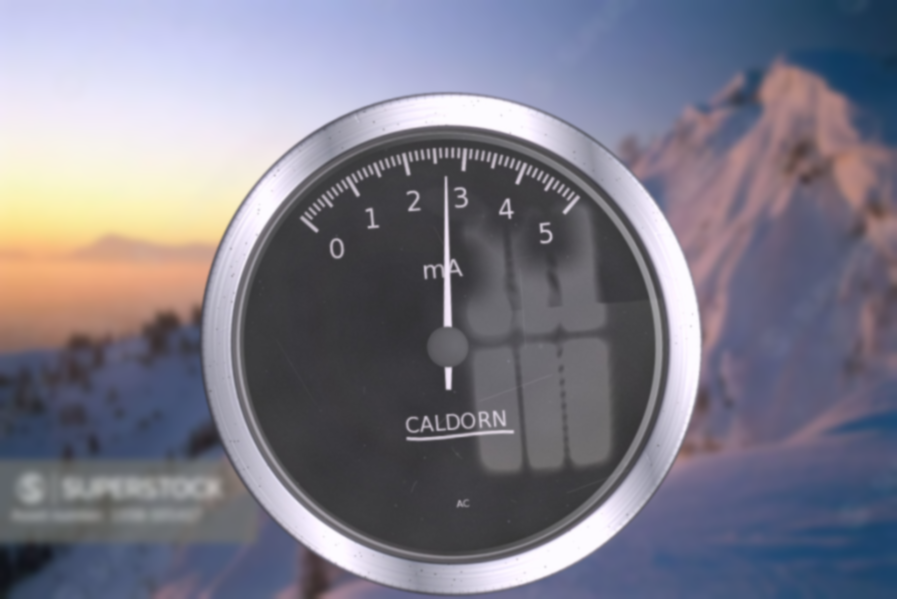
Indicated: 2.7 (mA)
